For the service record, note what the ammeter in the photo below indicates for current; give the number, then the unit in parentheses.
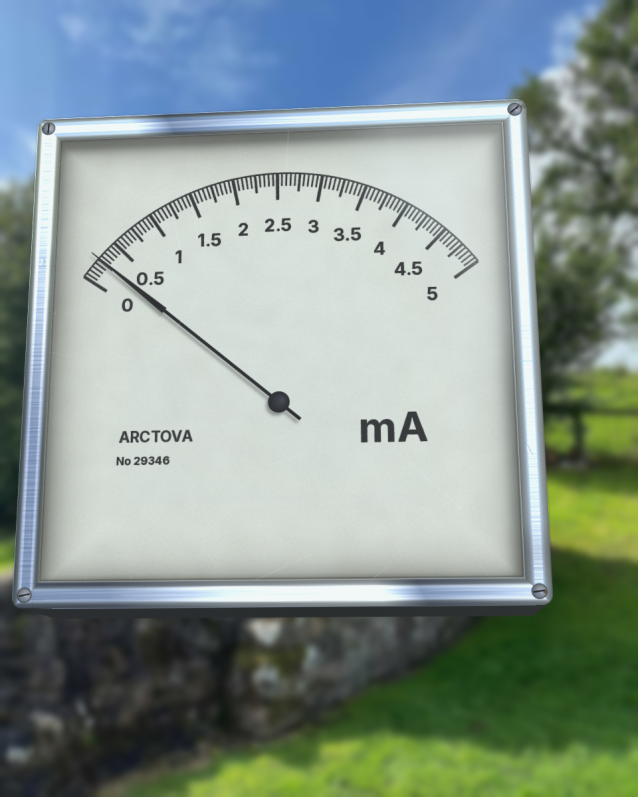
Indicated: 0.25 (mA)
